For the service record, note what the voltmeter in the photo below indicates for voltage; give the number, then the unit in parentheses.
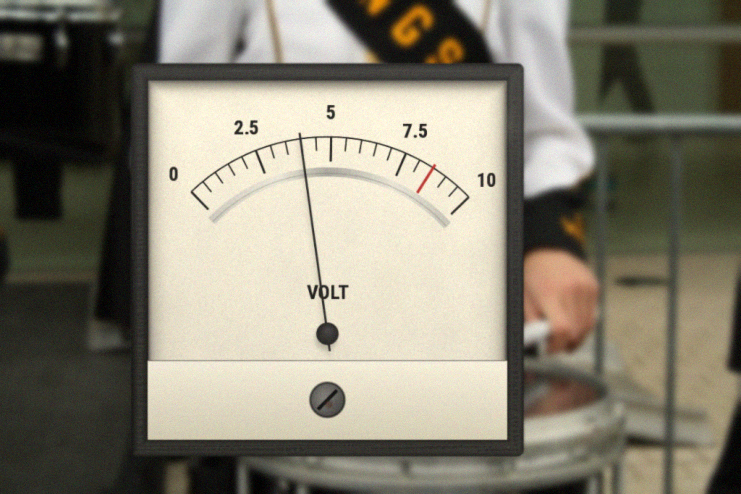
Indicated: 4 (V)
